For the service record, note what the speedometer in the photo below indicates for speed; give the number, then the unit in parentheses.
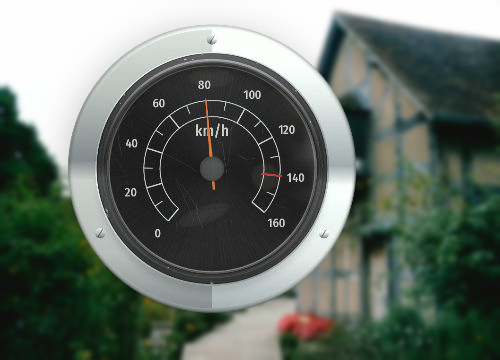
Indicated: 80 (km/h)
